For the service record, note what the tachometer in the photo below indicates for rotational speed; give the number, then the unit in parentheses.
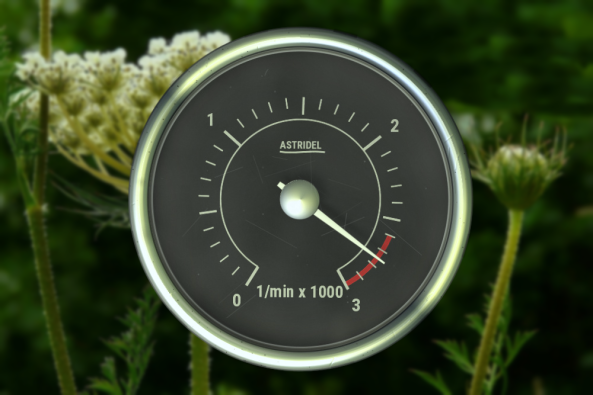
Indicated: 2750 (rpm)
